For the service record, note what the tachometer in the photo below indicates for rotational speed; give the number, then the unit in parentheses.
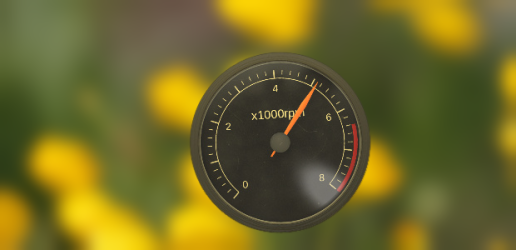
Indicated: 5100 (rpm)
